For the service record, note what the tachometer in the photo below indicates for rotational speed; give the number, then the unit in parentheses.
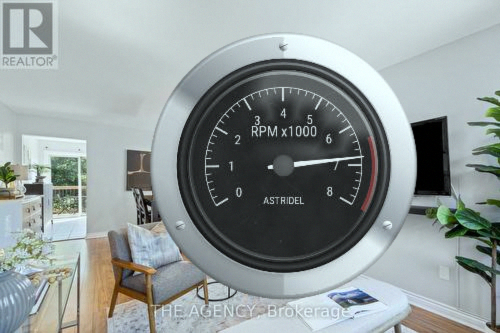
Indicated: 6800 (rpm)
